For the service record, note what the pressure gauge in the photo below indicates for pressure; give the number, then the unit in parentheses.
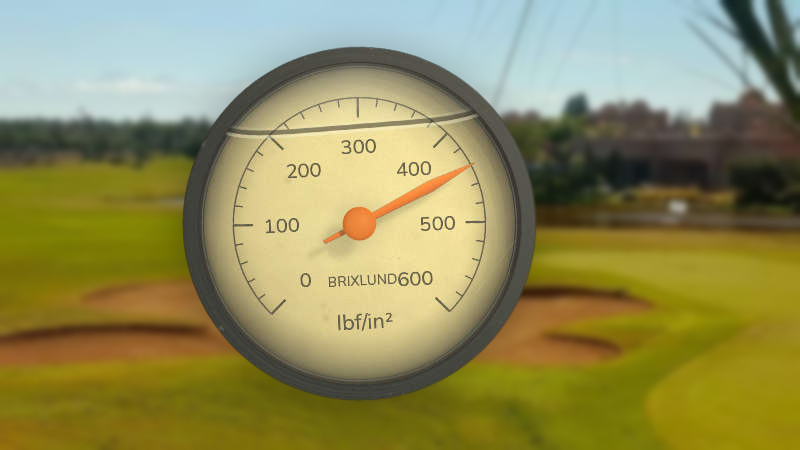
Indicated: 440 (psi)
